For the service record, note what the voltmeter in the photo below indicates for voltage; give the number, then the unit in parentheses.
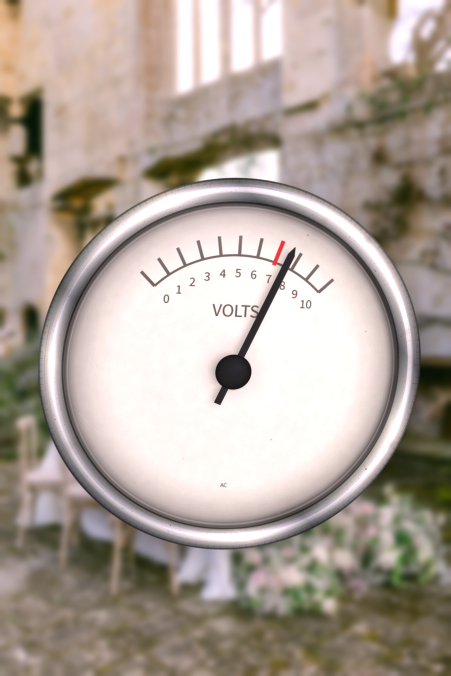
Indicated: 7.5 (V)
